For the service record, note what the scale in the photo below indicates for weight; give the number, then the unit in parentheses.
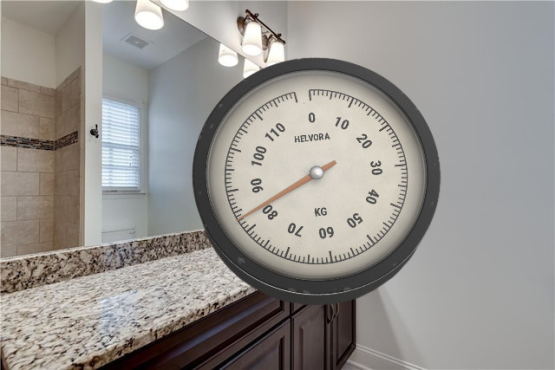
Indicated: 83 (kg)
